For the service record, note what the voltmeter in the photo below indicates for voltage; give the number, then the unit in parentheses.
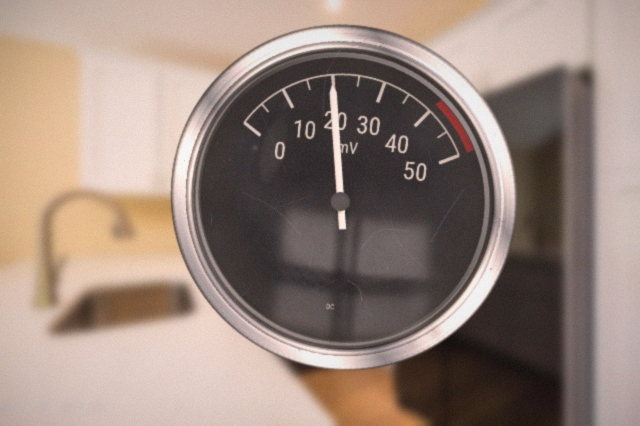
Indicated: 20 (mV)
